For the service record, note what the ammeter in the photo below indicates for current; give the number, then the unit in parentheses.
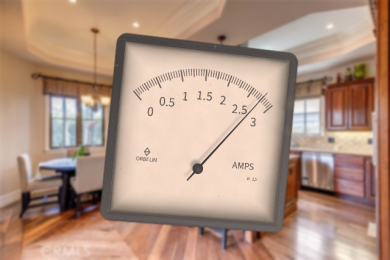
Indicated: 2.75 (A)
